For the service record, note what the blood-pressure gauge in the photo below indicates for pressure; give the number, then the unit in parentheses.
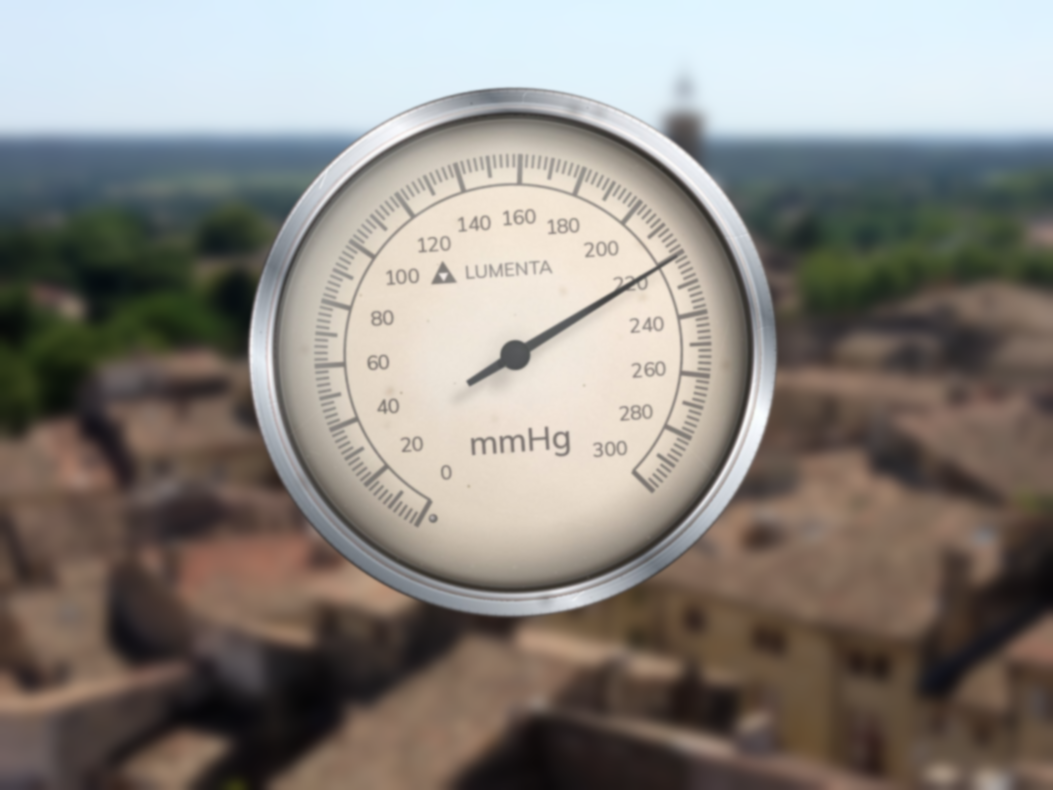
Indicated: 220 (mmHg)
